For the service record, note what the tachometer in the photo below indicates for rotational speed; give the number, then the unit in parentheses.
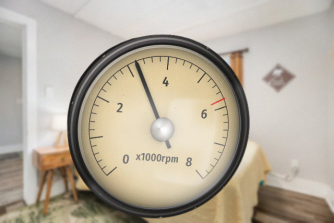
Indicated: 3200 (rpm)
